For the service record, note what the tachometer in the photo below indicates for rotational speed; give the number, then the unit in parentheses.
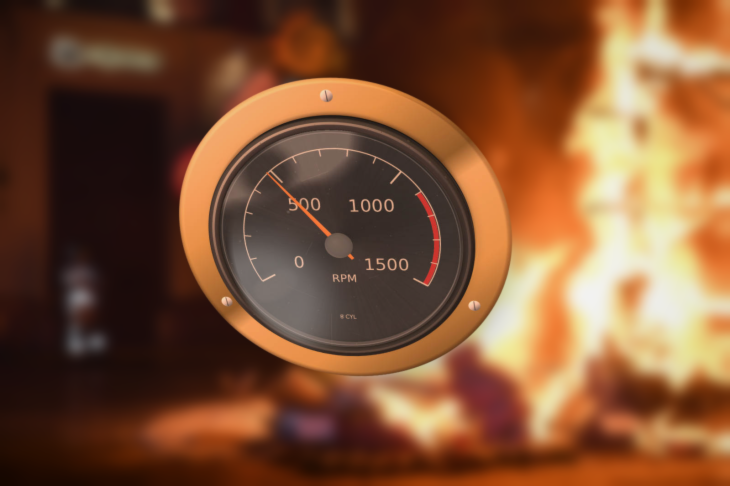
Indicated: 500 (rpm)
